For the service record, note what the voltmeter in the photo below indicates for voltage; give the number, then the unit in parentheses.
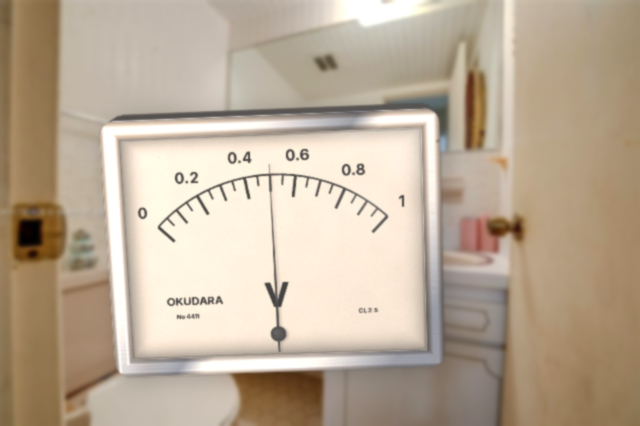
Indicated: 0.5 (V)
